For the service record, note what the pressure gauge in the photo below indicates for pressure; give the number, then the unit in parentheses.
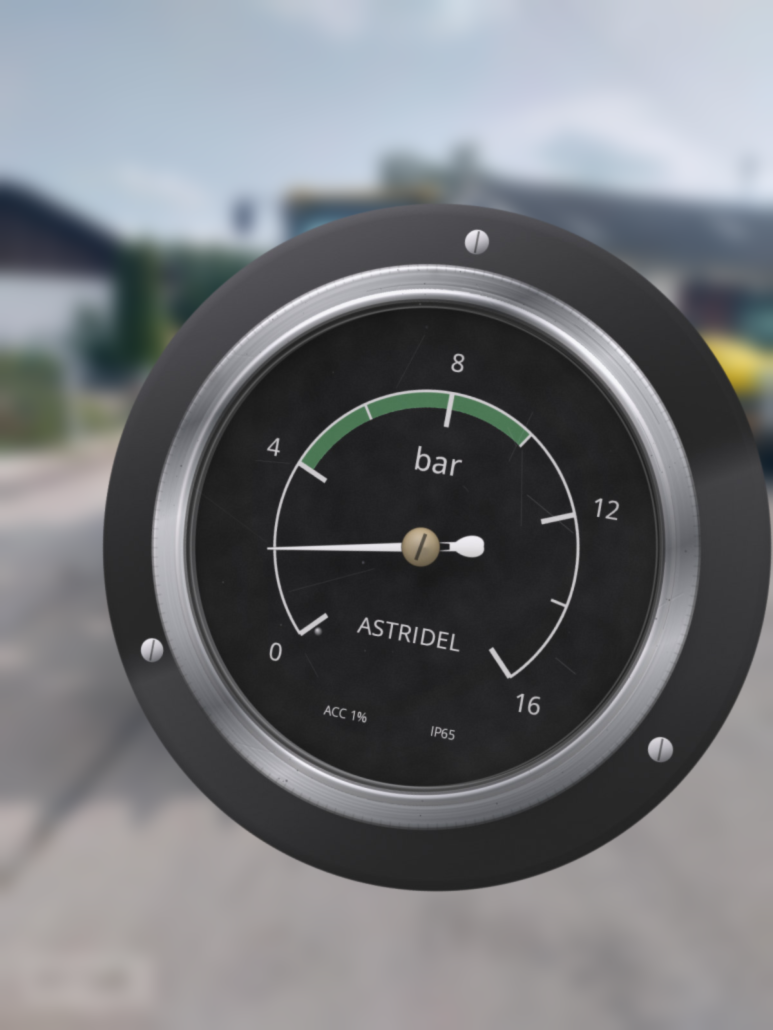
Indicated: 2 (bar)
